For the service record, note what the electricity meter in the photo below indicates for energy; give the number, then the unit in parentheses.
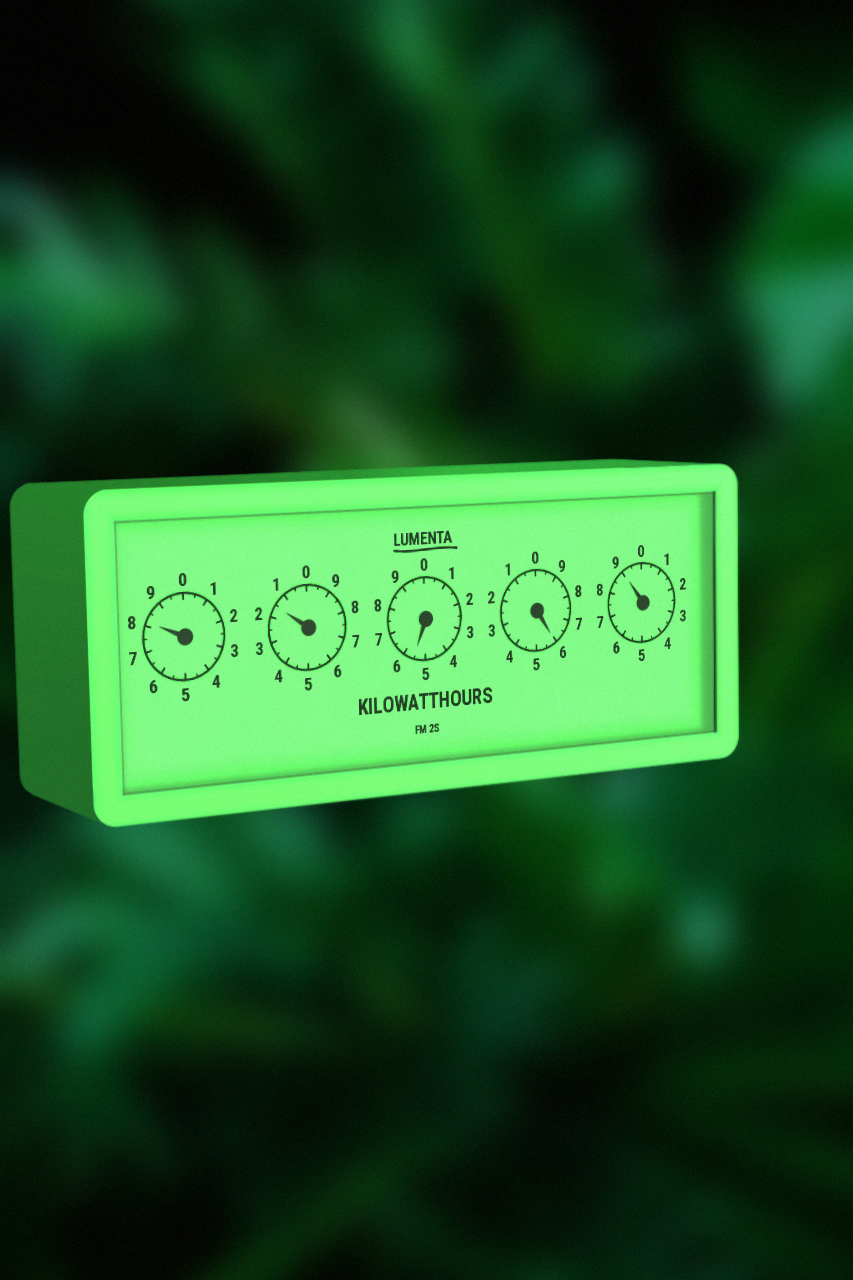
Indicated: 81559 (kWh)
